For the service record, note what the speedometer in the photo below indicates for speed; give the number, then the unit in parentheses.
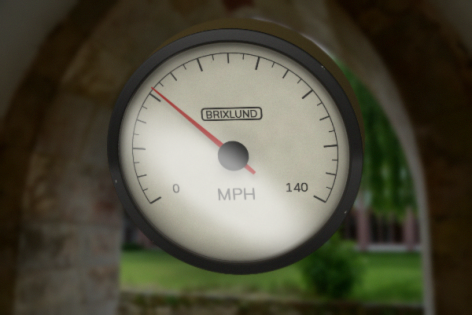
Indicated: 42.5 (mph)
